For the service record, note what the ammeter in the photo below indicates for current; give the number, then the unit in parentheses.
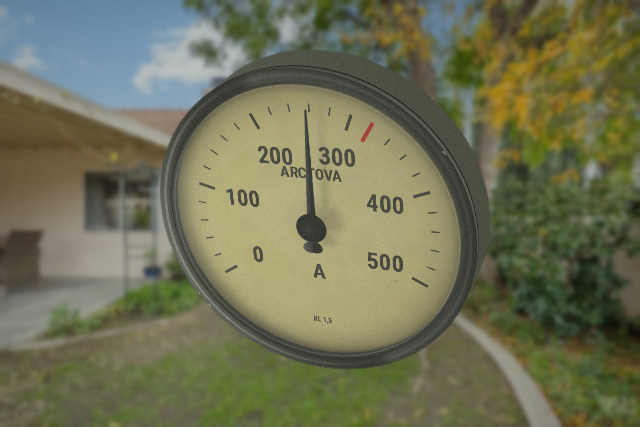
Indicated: 260 (A)
